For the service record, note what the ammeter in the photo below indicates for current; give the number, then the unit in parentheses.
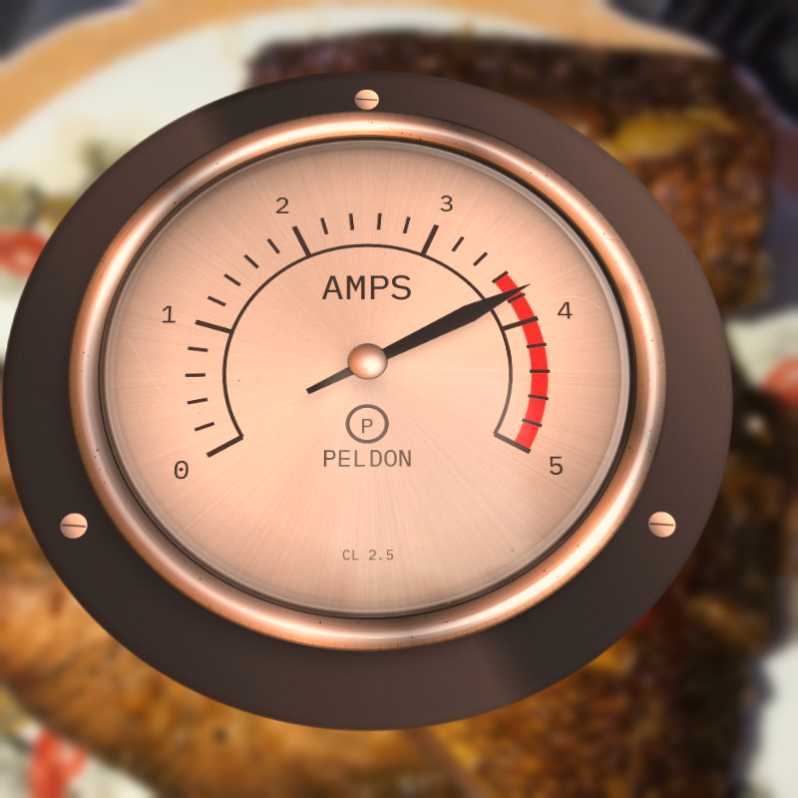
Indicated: 3.8 (A)
